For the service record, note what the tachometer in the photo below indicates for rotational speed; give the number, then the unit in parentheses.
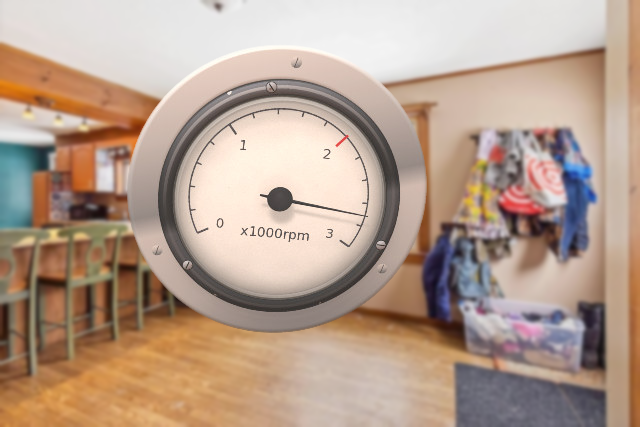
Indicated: 2700 (rpm)
